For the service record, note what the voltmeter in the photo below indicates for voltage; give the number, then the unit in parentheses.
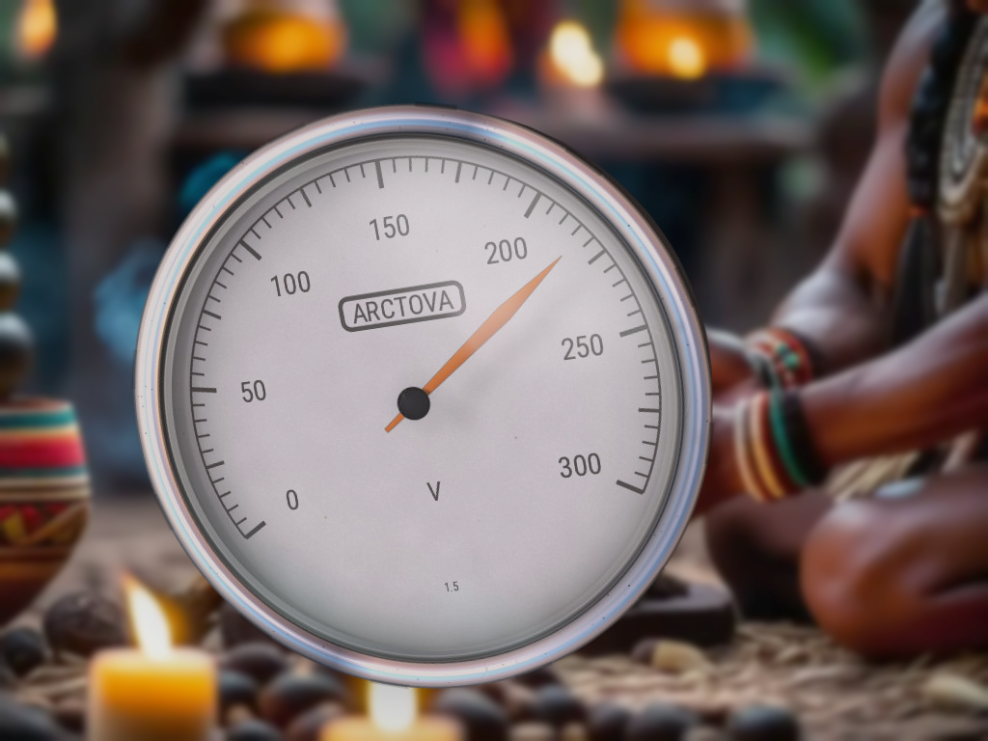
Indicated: 217.5 (V)
